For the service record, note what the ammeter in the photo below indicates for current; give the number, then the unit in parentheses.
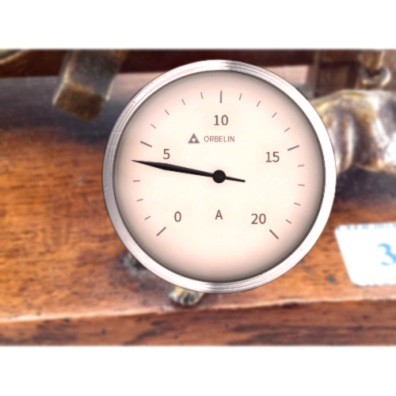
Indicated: 4 (A)
